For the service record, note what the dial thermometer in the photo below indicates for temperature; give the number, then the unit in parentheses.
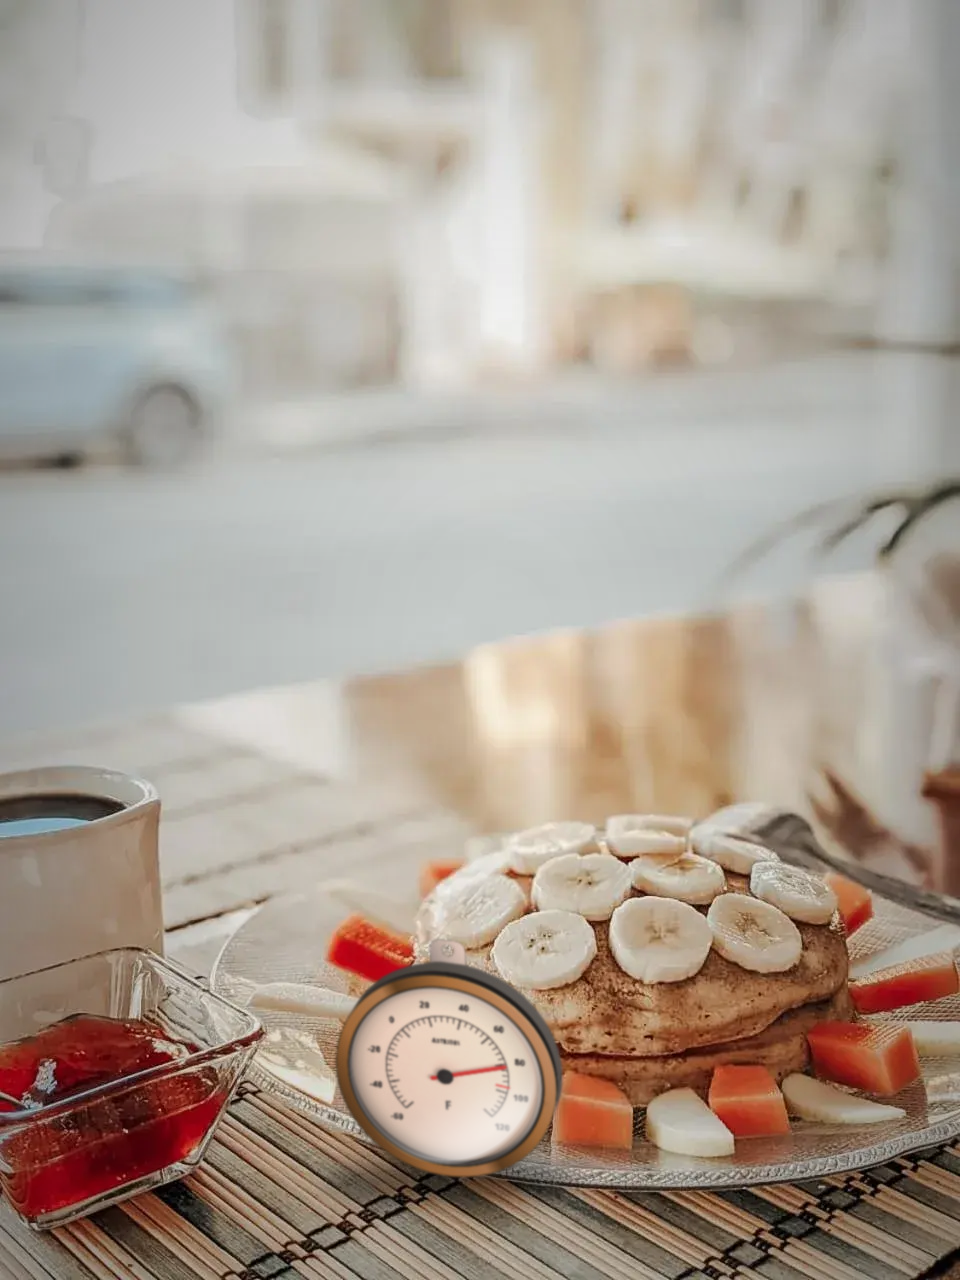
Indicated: 80 (°F)
